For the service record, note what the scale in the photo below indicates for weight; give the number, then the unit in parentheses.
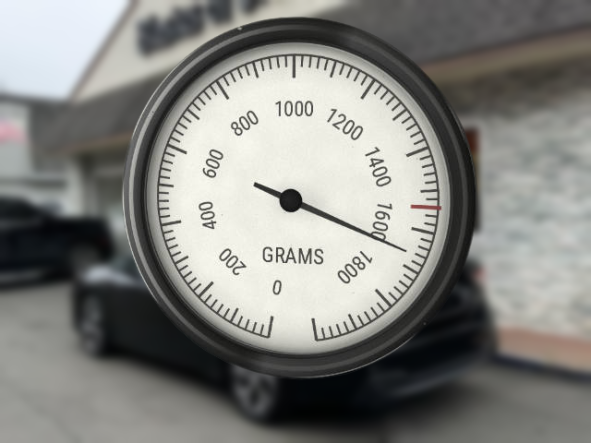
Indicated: 1660 (g)
